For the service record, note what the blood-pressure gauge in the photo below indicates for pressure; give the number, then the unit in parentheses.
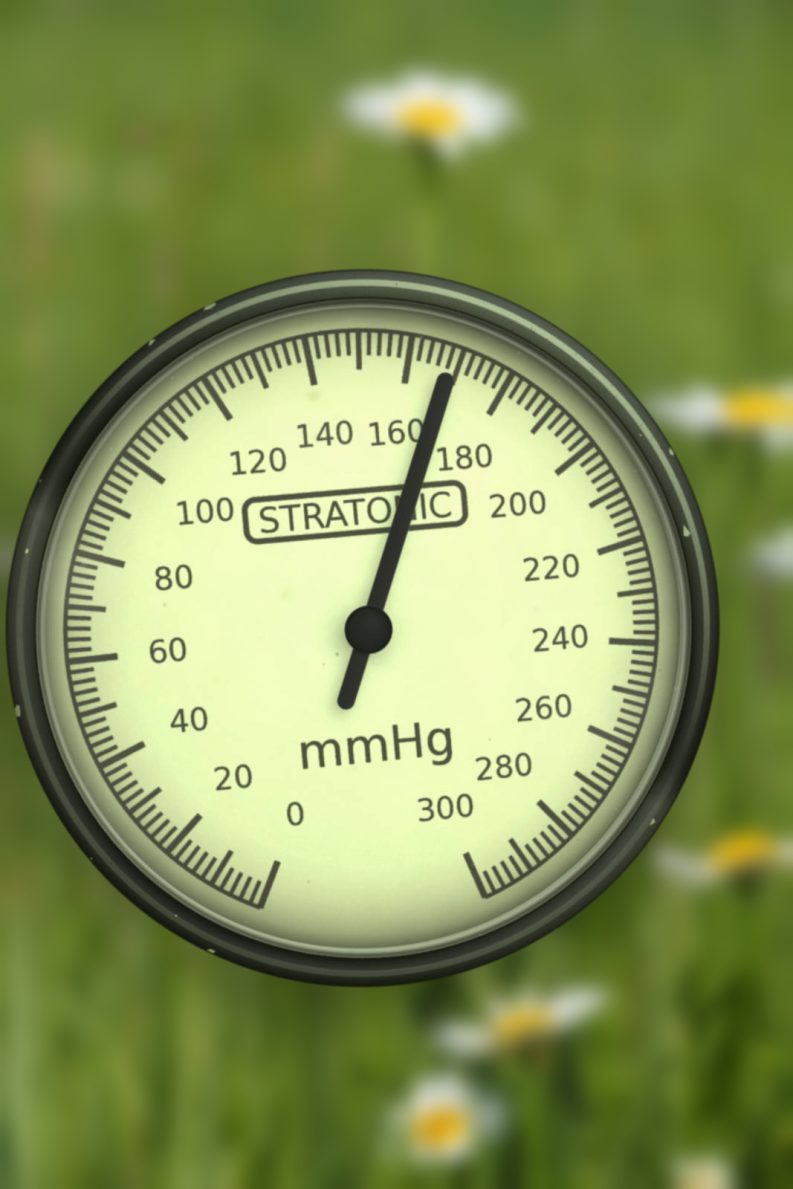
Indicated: 168 (mmHg)
